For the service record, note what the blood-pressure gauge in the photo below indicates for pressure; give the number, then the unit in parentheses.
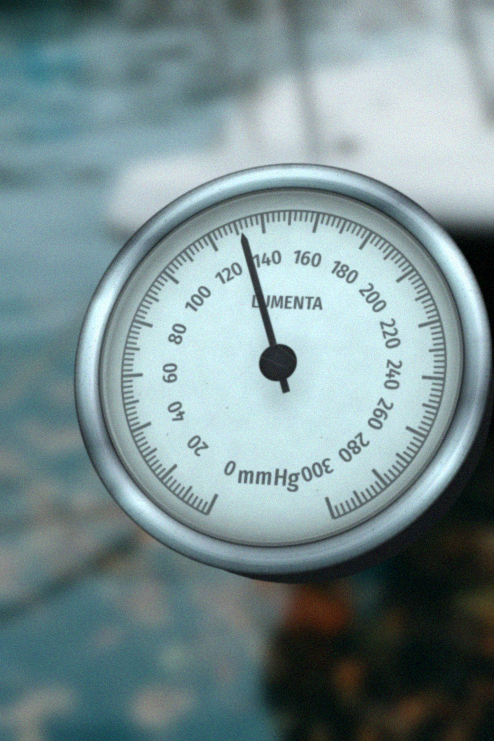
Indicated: 132 (mmHg)
